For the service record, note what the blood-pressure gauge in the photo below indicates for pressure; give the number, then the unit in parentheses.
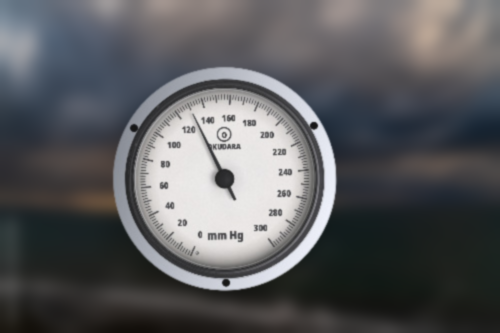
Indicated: 130 (mmHg)
